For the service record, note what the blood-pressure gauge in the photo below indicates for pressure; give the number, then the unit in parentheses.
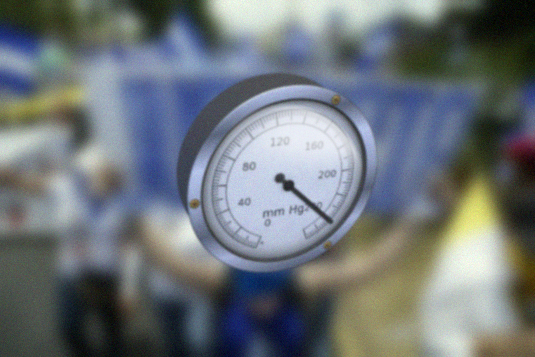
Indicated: 240 (mmHg)
